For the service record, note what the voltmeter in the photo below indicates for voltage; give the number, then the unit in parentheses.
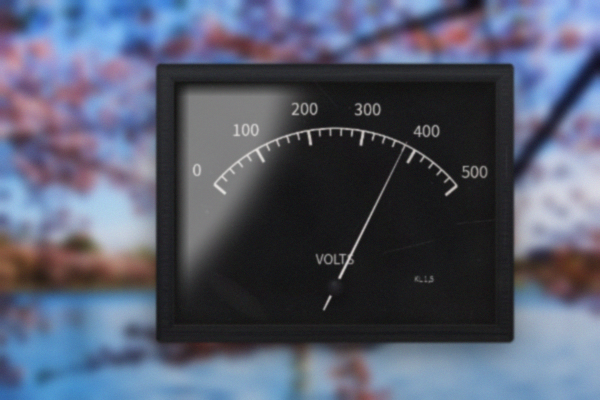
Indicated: 380 (V)
